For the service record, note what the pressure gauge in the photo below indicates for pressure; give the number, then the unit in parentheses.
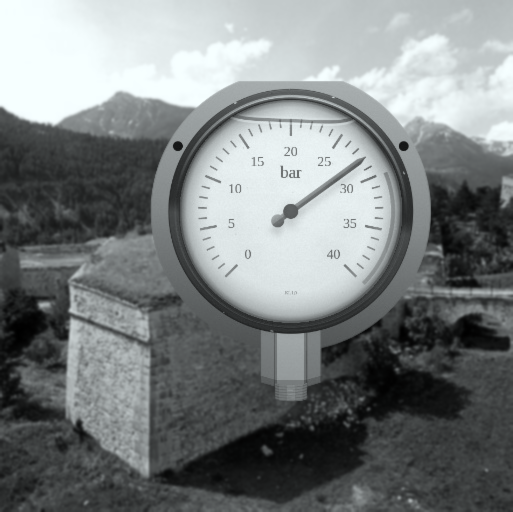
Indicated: 28 (bar)
